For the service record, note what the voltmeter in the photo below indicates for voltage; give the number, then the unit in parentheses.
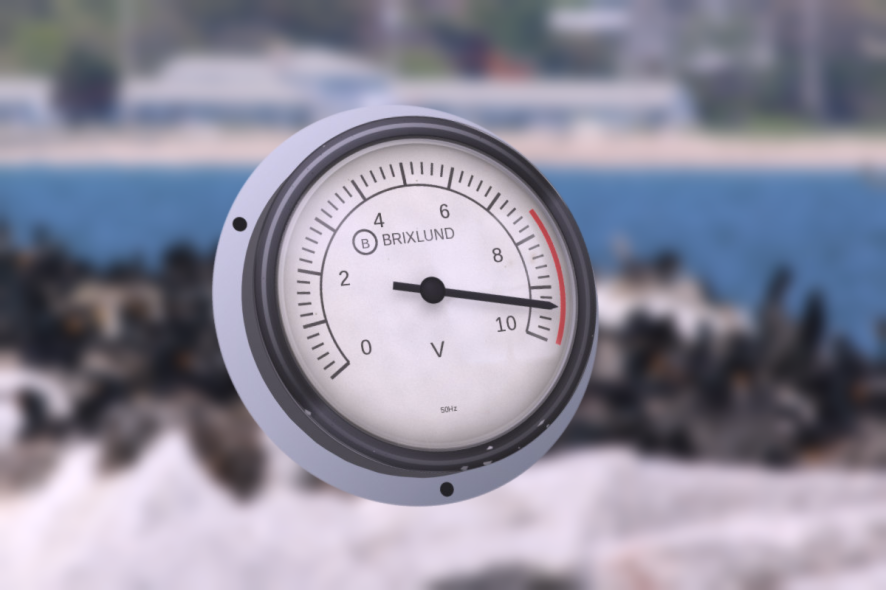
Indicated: 9.4 (V)
